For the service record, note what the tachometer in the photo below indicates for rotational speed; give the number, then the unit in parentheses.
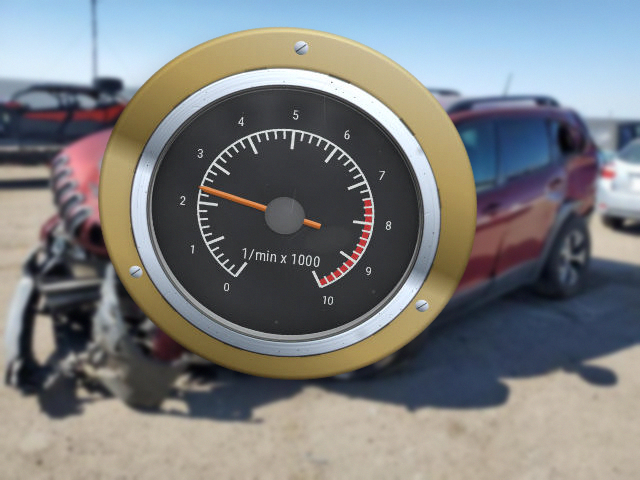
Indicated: 2400 (rpm)
